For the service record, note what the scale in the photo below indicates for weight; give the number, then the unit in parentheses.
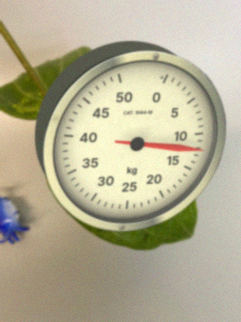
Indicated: 12 (kg)
